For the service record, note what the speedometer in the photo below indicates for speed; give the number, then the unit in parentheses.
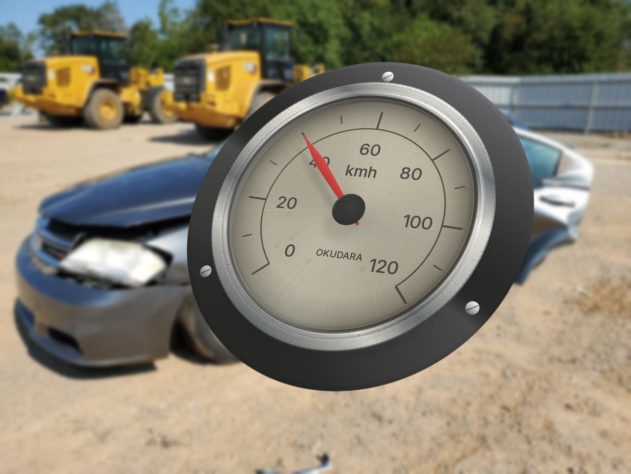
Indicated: 40 (km/h)
